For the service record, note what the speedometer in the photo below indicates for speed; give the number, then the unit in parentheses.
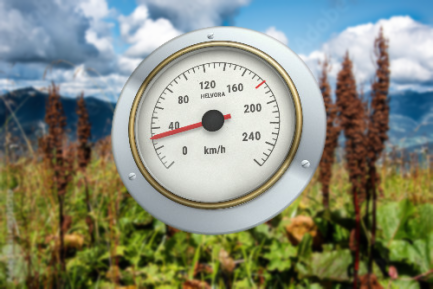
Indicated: 30 (km/h)
